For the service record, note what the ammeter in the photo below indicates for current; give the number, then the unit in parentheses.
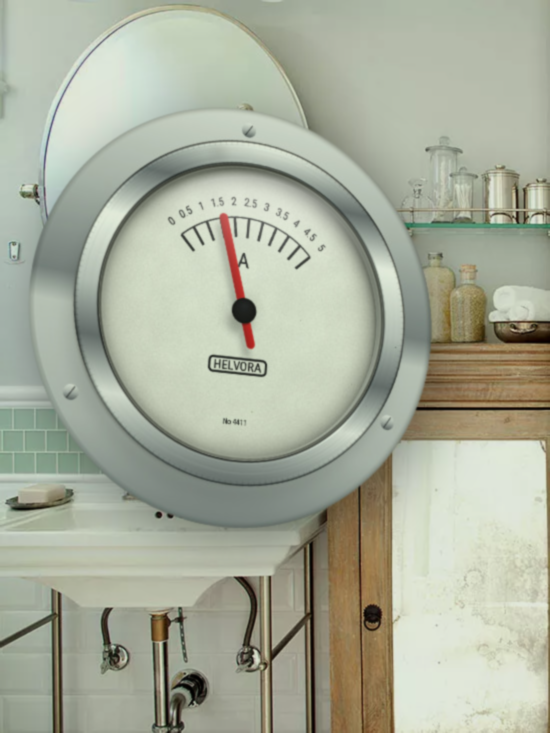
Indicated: 1.5 (A)
